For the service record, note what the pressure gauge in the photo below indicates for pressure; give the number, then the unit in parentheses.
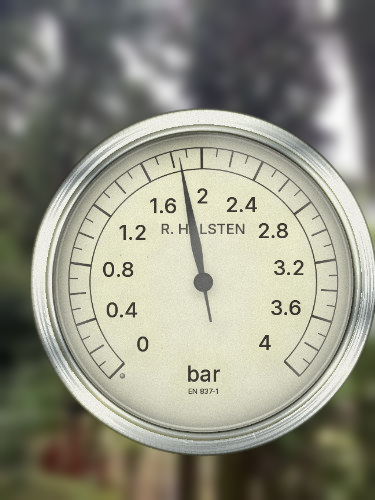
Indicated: 1.85 (bar)
